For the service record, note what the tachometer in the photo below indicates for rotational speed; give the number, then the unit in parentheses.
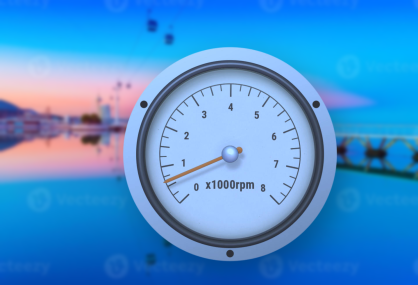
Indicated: 625 (rpm)
